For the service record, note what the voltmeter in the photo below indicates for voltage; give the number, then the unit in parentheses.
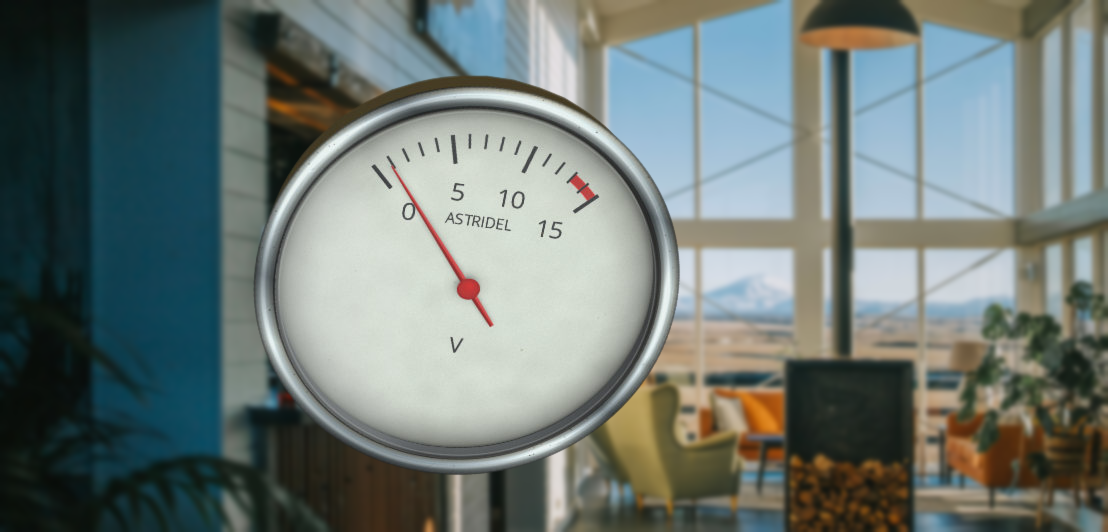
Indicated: 1 (V)
